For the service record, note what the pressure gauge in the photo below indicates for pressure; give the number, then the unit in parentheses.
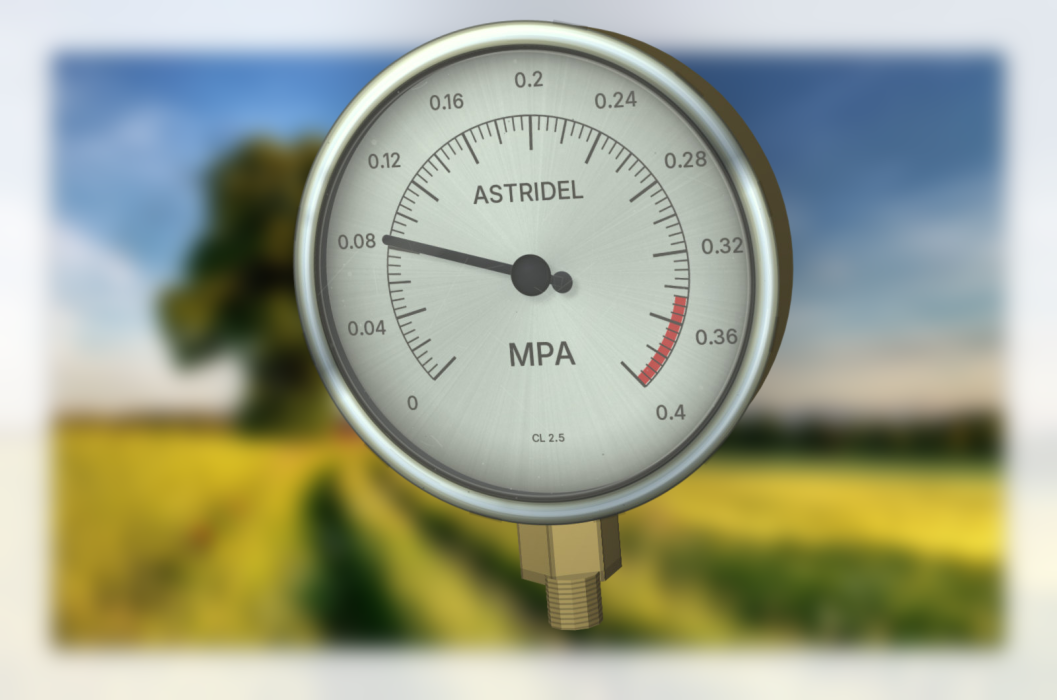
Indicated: 0.085 (MPa)
